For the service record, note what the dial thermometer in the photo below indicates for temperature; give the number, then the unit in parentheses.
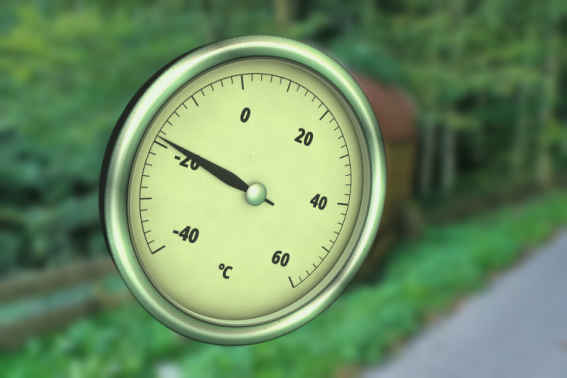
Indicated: -19 (°C)
